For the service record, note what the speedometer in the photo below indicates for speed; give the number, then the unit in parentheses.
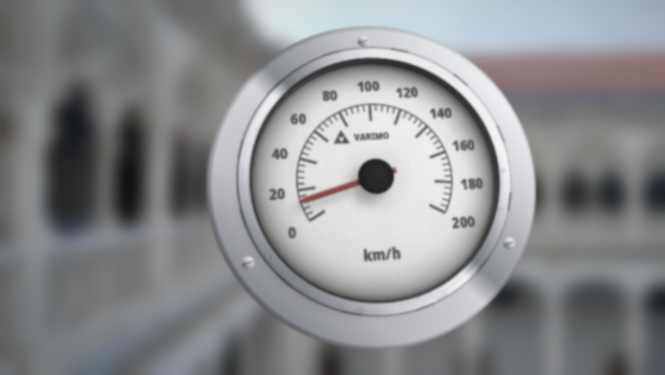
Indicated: 12 (km/h)
